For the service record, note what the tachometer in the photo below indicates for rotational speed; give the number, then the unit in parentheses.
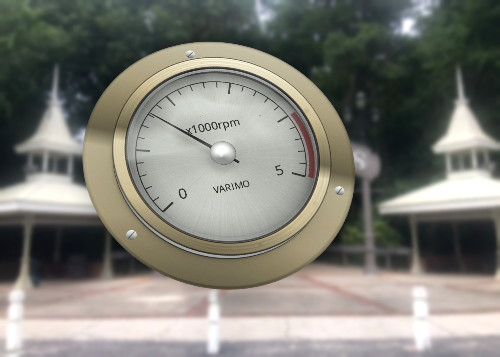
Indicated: 1600 (rpm)
